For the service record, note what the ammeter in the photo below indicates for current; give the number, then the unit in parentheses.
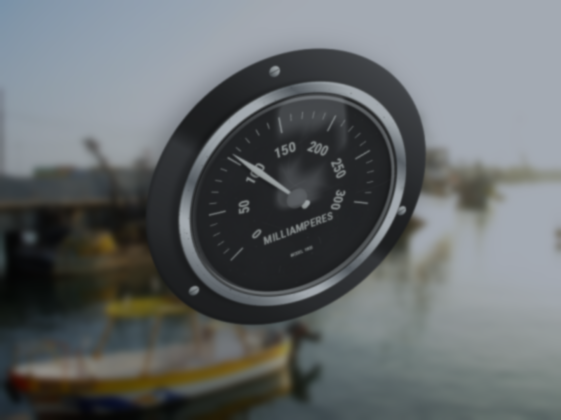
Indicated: 105 (mA)
